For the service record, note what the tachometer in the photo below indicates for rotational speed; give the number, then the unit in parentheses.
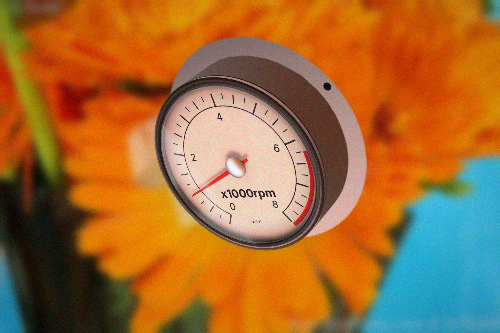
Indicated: 1000 (rpm)
